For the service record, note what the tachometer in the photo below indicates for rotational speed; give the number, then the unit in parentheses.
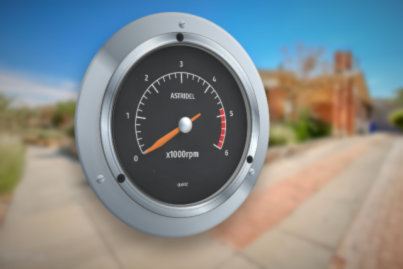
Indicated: 0 (rpm)
